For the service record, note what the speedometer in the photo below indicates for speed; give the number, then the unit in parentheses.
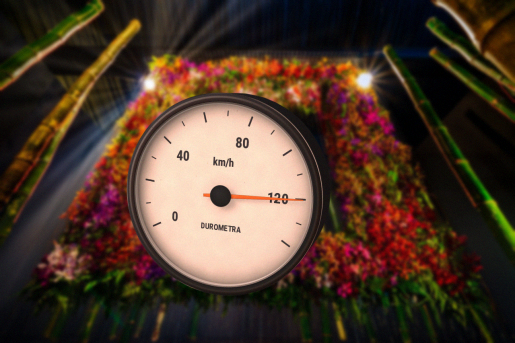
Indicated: 120 (km/h)
